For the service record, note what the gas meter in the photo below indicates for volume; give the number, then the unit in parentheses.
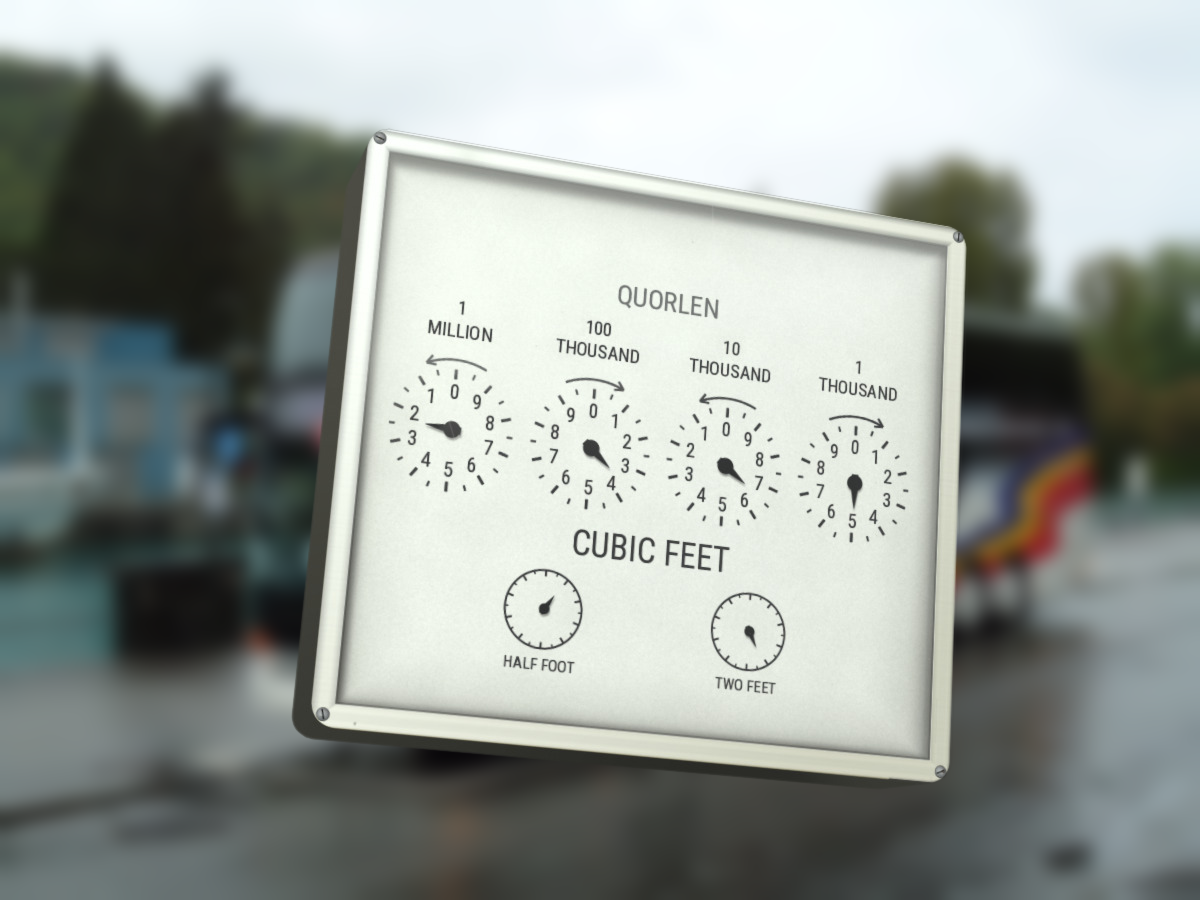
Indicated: 236500 (ft³)
